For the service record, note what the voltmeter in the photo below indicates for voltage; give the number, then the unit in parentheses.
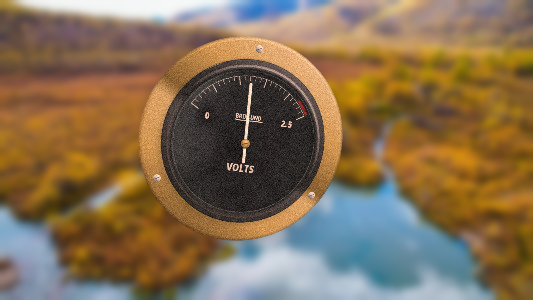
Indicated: 1.2 (V)
